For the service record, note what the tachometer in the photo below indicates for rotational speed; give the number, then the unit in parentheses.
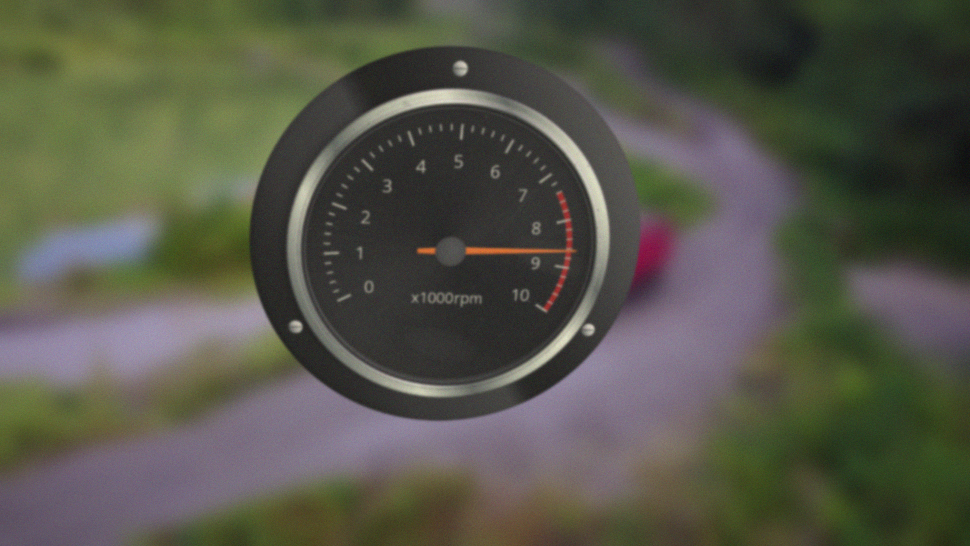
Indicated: 8600 (rpm)
